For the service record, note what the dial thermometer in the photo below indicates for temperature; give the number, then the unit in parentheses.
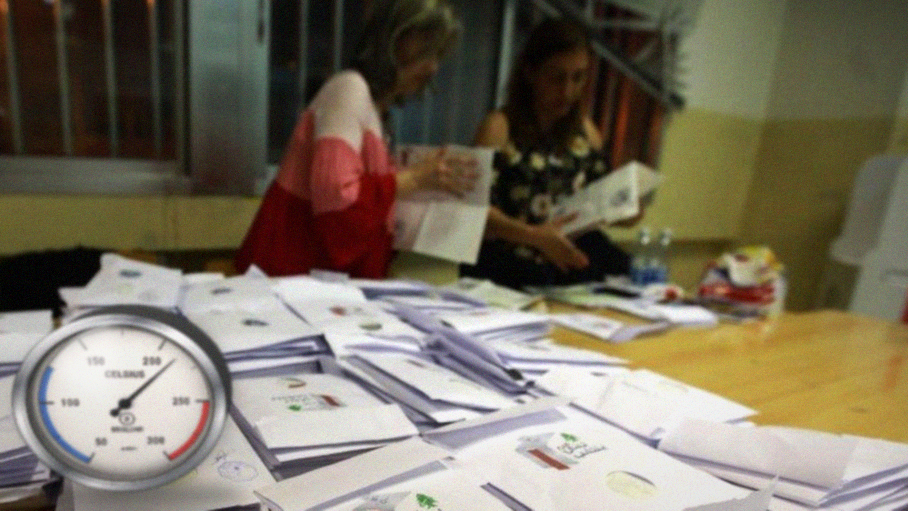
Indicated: 212.5 (°C)
